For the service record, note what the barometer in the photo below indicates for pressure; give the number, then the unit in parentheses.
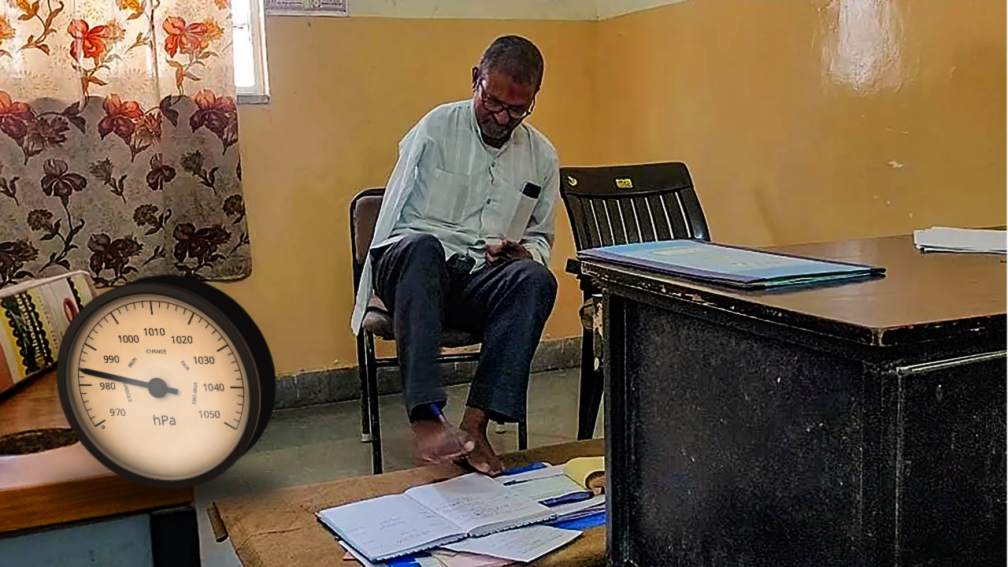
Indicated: 984 (hPa)
